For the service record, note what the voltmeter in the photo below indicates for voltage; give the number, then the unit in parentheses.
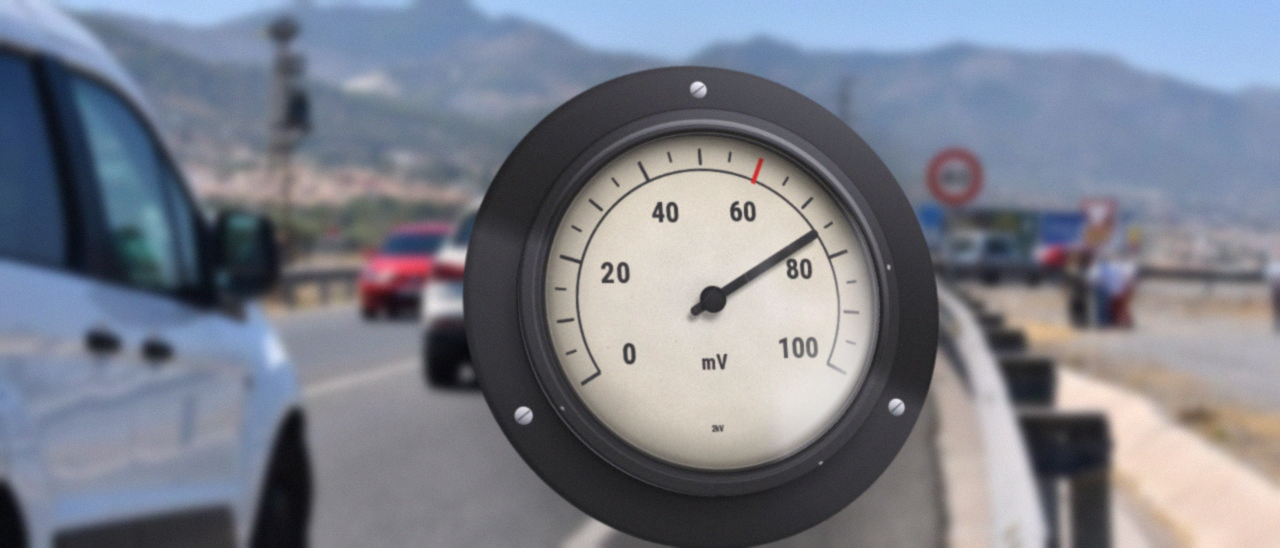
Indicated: 75 (mV)
